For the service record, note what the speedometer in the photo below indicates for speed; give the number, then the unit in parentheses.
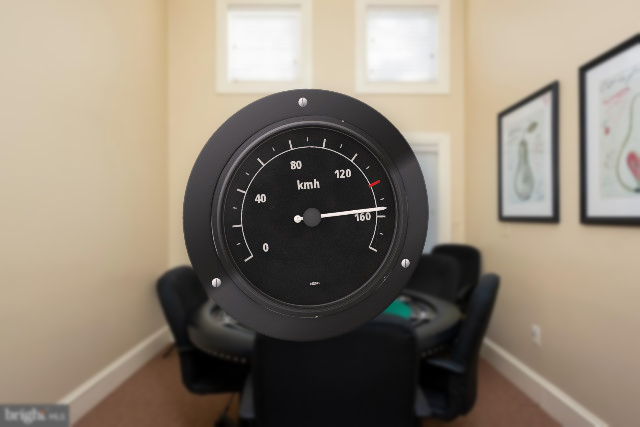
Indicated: 155 (km/h)
